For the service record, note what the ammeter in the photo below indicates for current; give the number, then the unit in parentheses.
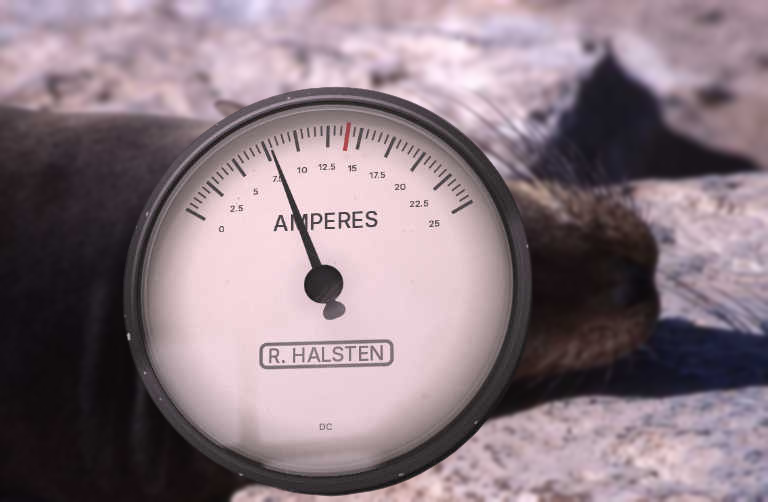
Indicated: 8 (A)
